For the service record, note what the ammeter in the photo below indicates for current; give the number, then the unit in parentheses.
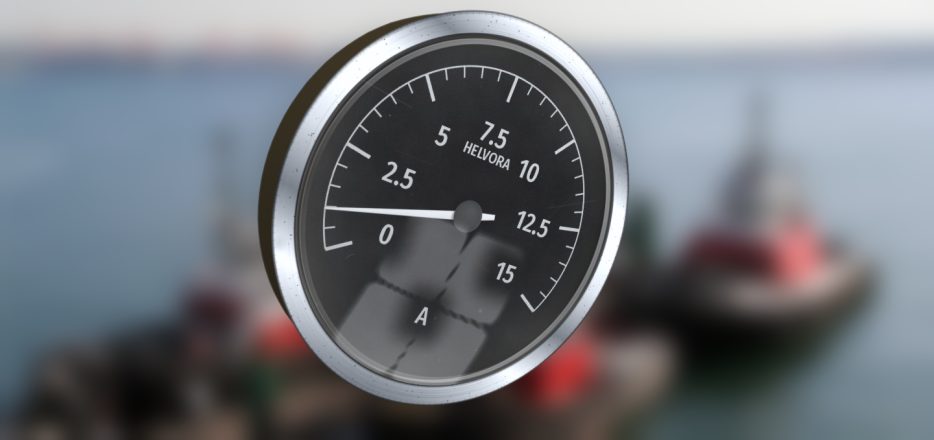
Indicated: 1 (A)
